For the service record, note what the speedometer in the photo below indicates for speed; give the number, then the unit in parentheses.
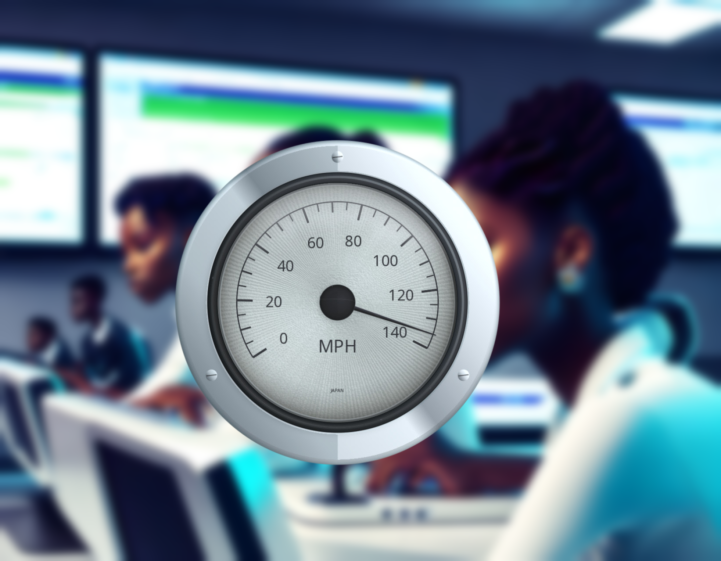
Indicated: 135 (mph)
